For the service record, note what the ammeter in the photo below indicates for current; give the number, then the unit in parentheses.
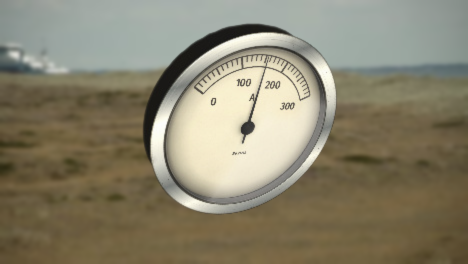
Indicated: 150 (A)
